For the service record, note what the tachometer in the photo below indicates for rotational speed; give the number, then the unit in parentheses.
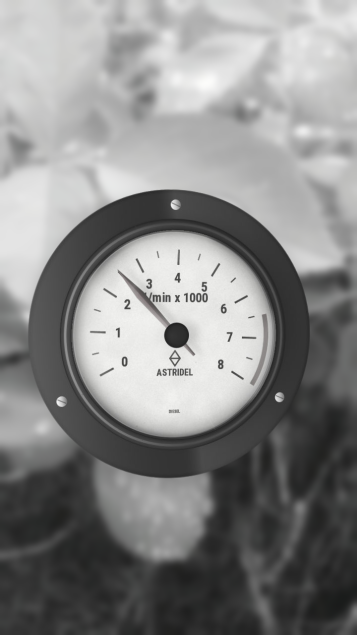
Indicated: 2500 (rpm)
